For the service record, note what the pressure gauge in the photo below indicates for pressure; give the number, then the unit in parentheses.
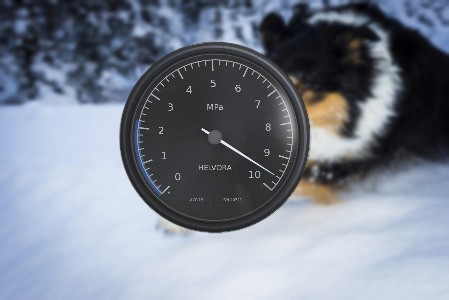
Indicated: 9.6 (MPa)
